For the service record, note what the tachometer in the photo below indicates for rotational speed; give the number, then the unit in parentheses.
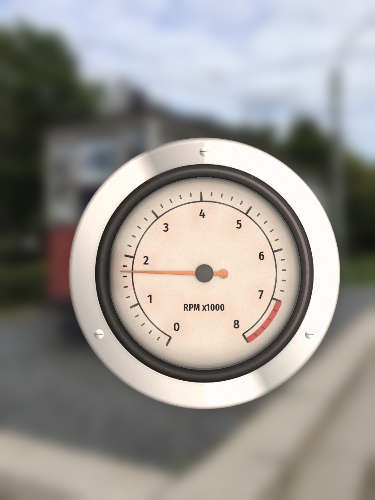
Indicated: 1700 (rpm)
